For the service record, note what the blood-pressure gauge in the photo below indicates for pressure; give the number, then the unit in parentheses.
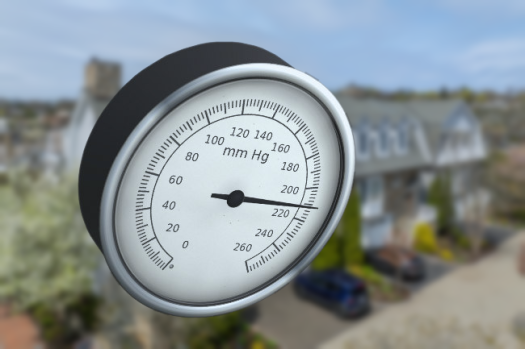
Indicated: 210 (mmHg)
